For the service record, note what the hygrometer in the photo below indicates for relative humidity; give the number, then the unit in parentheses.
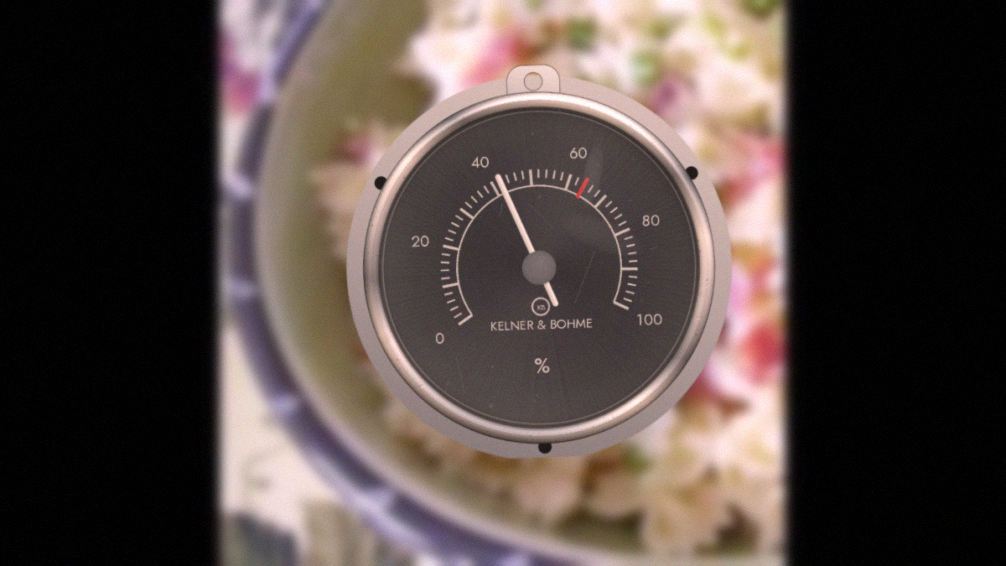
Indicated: 42 (%)
